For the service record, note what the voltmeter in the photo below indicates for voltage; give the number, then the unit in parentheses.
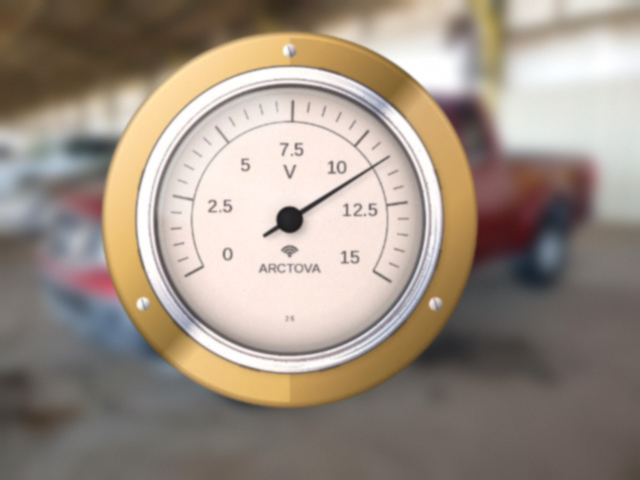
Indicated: 11 (V)
